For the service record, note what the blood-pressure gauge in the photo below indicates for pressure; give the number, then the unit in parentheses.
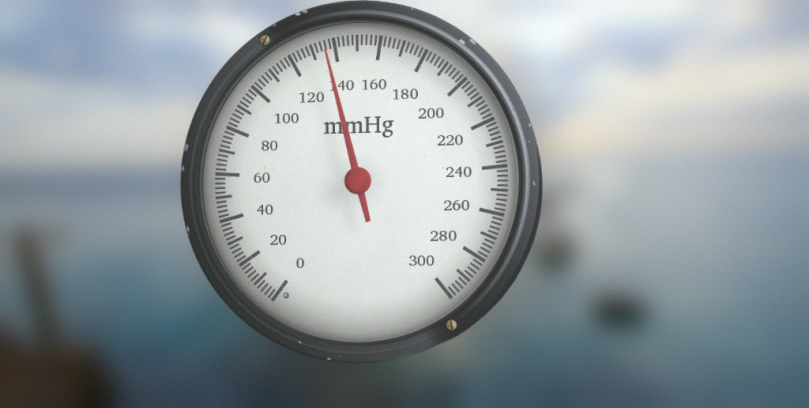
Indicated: 136 (mmHg)
